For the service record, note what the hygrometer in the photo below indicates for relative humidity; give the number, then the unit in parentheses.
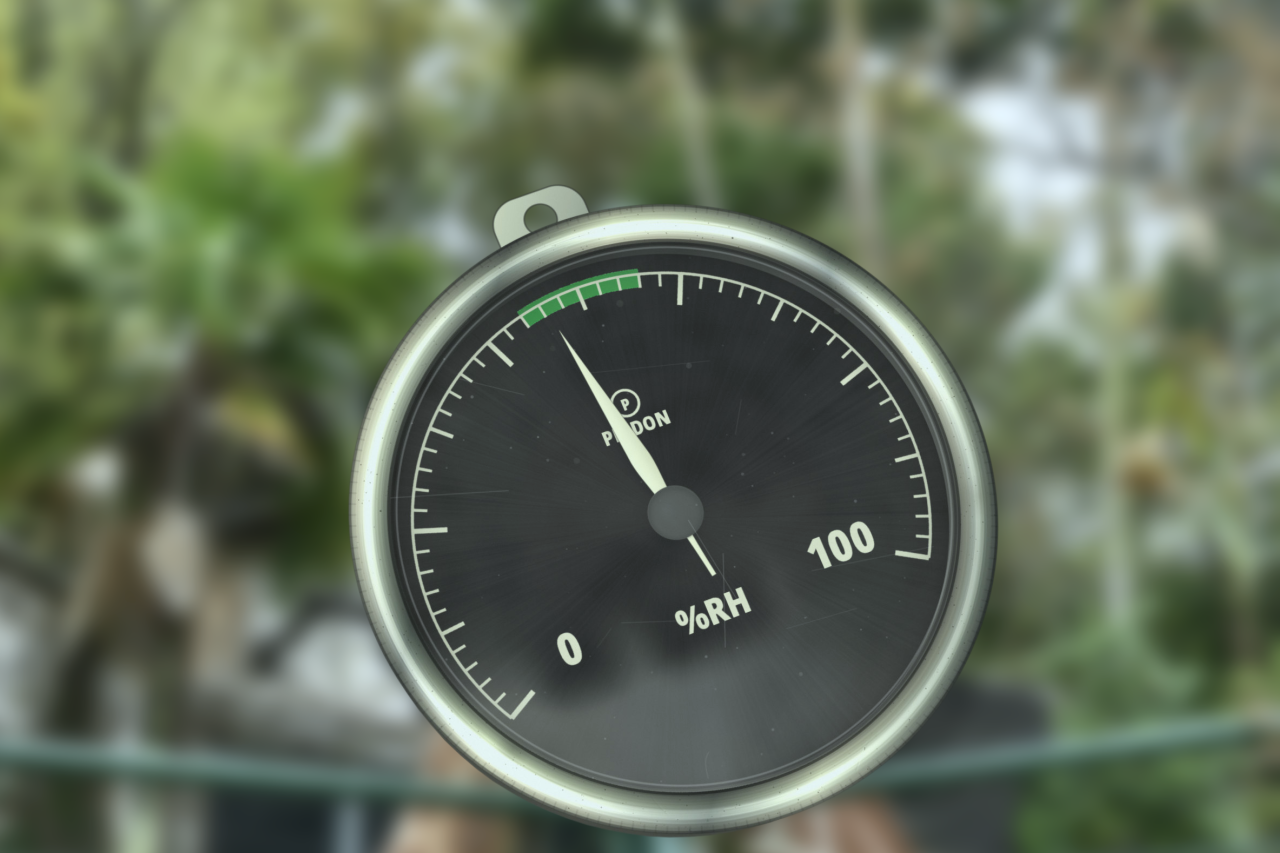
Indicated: 46 (%)
